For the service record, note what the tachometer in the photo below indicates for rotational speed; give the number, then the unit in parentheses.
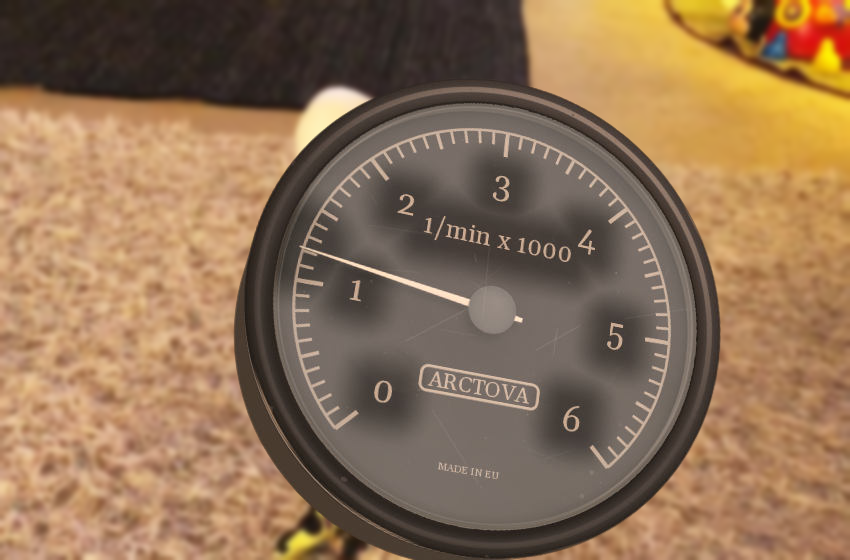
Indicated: 1200 (rpm)
